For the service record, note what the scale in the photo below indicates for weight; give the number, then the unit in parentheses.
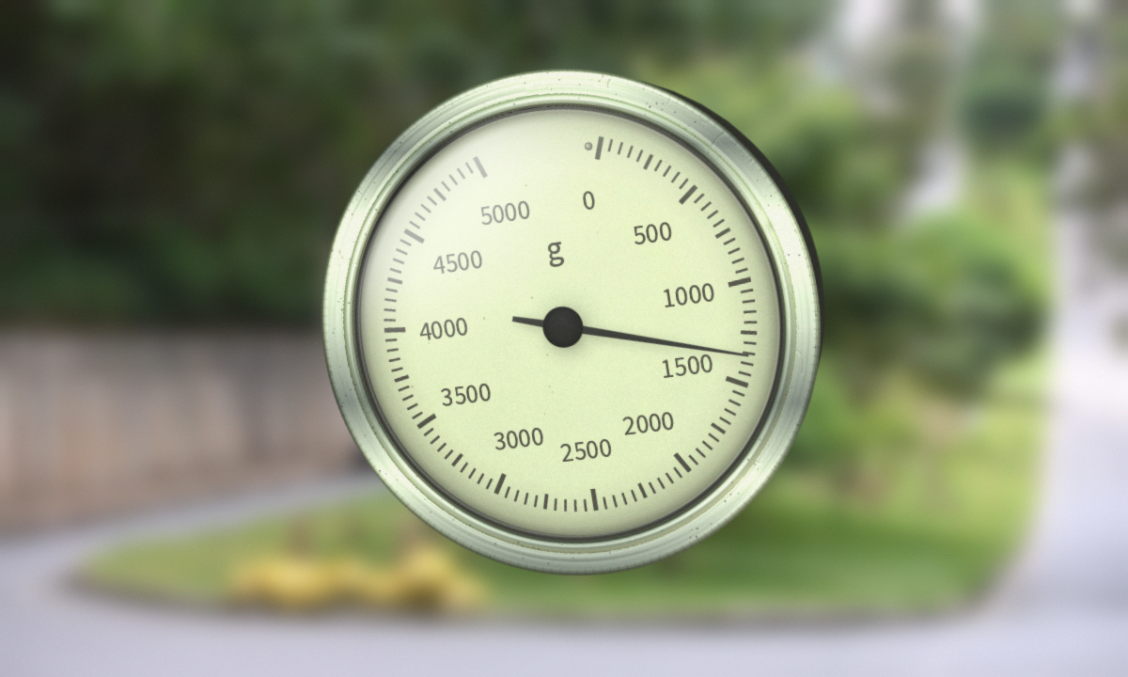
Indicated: 1350 (g)
